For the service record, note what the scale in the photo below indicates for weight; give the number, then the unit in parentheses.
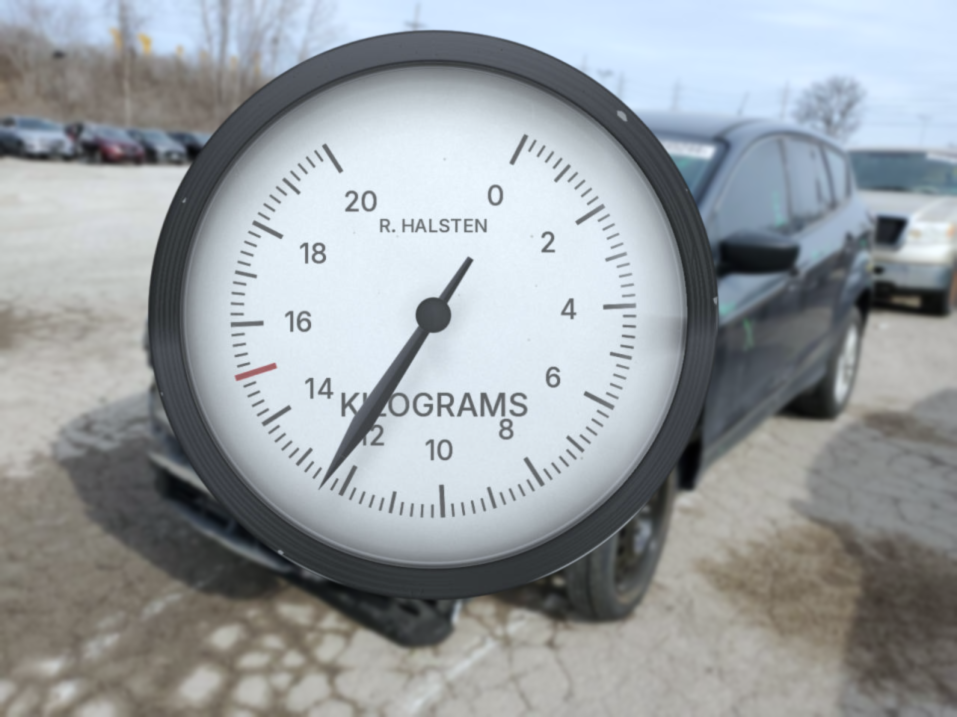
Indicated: 12.4 (kg)
